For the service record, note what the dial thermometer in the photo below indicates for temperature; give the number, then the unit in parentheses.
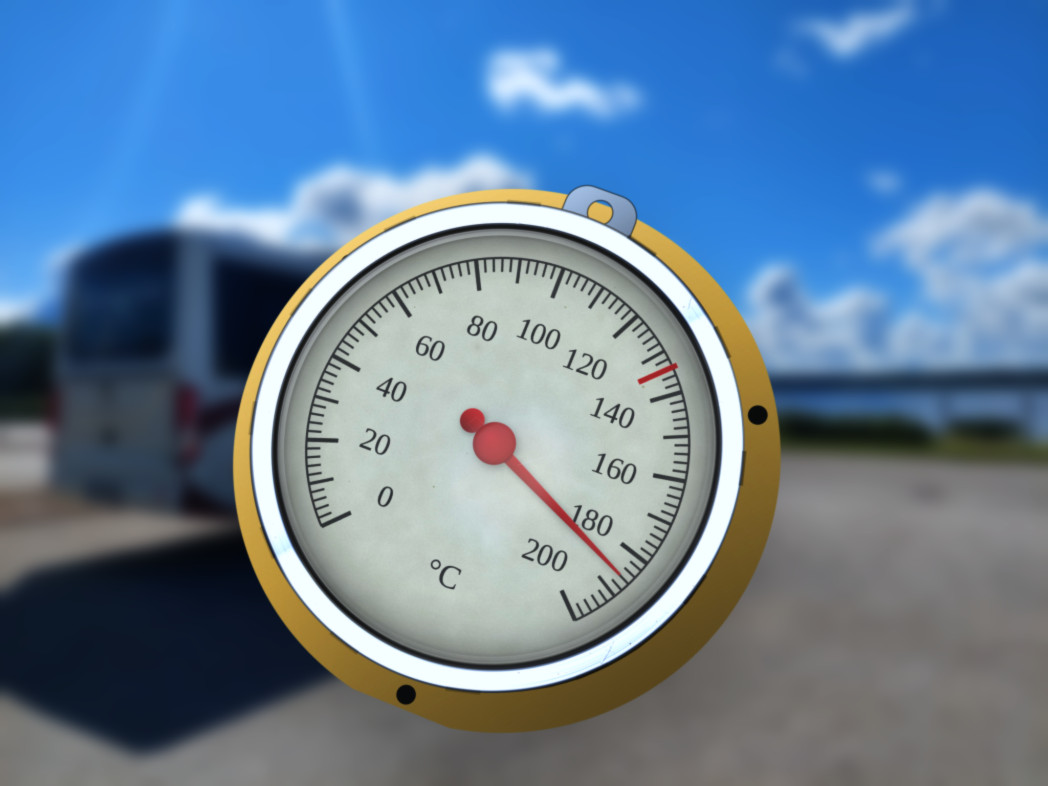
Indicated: 186 (°C)
